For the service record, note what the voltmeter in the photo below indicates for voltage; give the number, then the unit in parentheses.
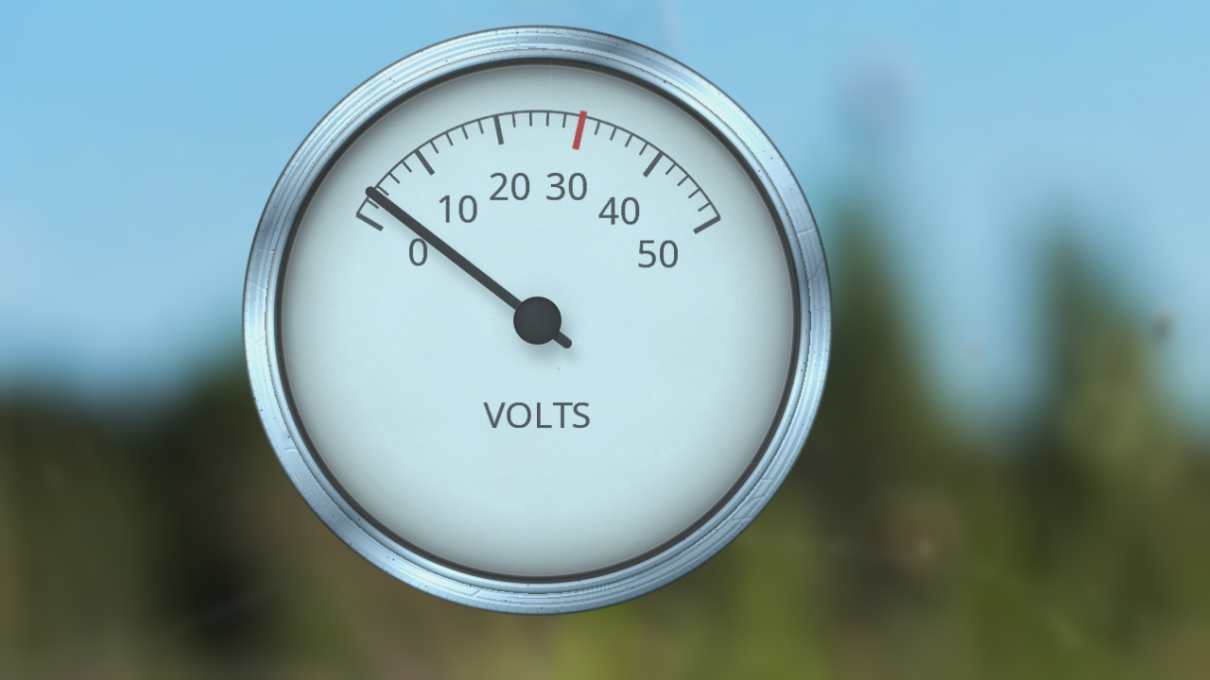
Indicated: 3 (V)
